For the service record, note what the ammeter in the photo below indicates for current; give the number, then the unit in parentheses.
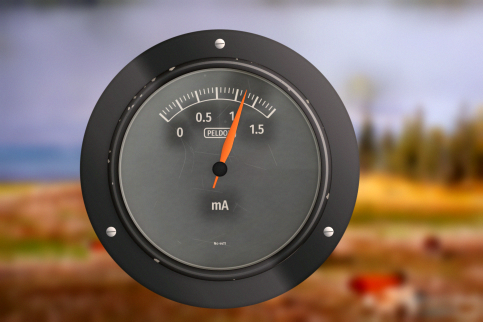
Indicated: 1.1 (mA)
